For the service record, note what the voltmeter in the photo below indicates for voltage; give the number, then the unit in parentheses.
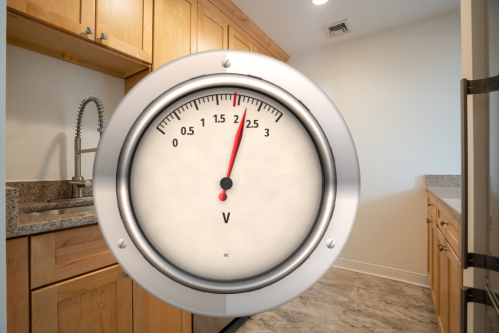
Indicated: 2.2 (V)
